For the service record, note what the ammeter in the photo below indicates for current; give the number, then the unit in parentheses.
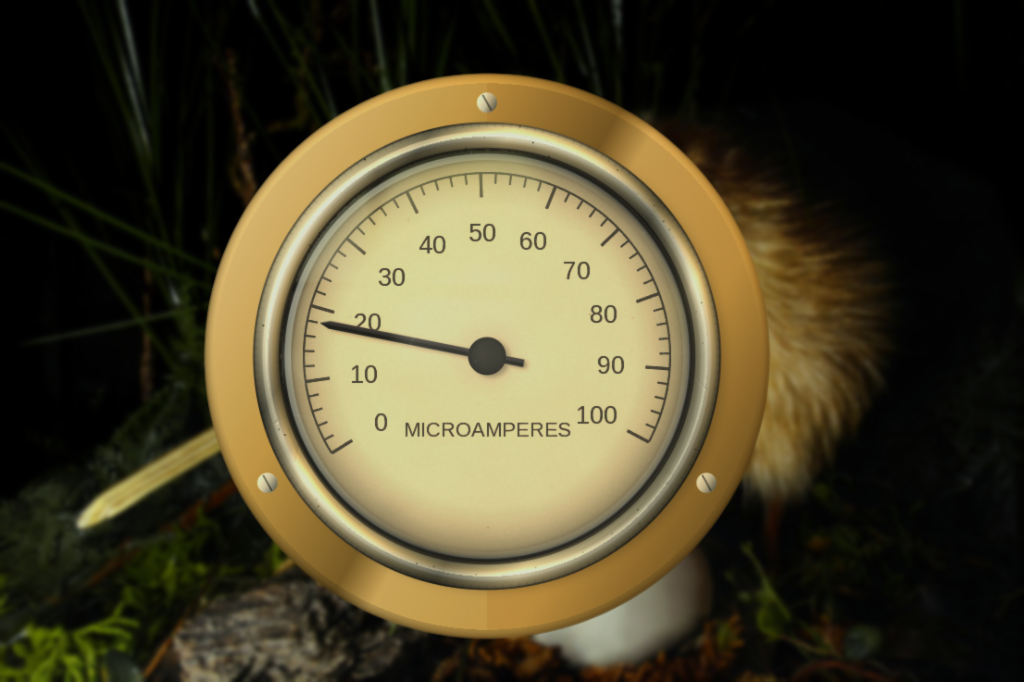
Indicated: 18 (µA)
